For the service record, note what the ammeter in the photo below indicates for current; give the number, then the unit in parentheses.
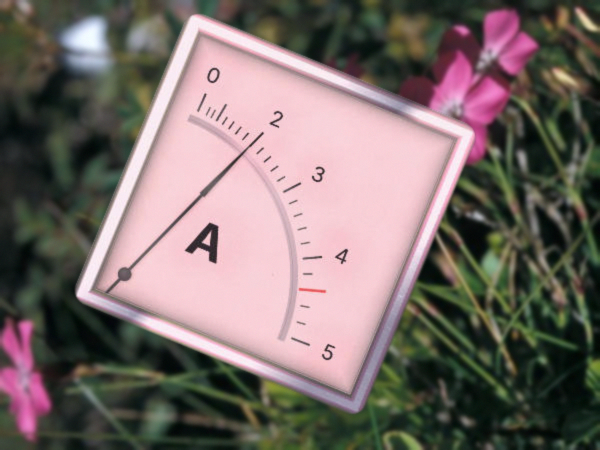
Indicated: 2 (A)
